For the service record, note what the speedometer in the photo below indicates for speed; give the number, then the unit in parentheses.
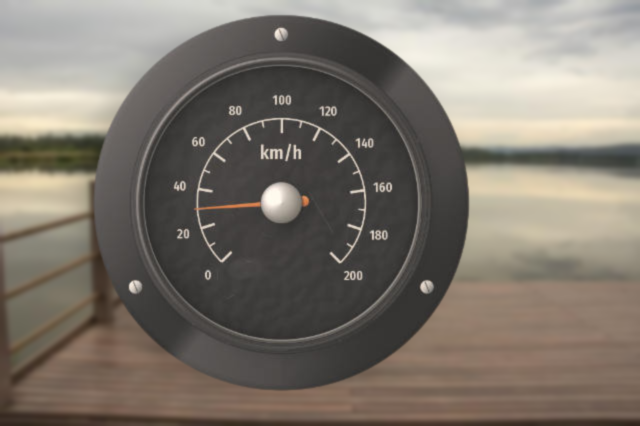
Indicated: 30 (km/h)
